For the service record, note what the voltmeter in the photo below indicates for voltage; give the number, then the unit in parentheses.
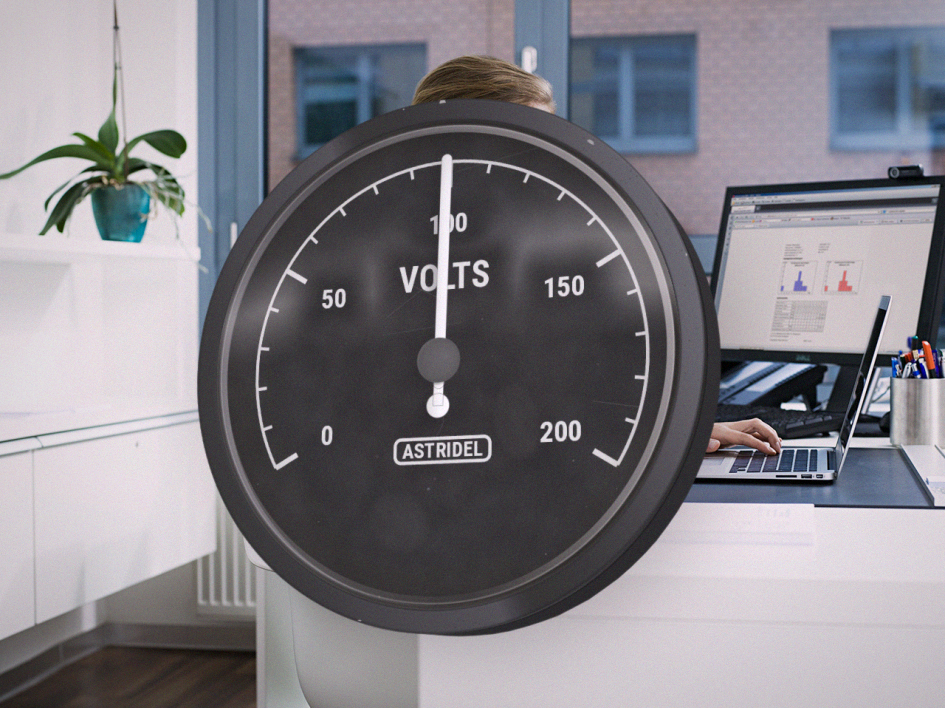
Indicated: 100 (V)
